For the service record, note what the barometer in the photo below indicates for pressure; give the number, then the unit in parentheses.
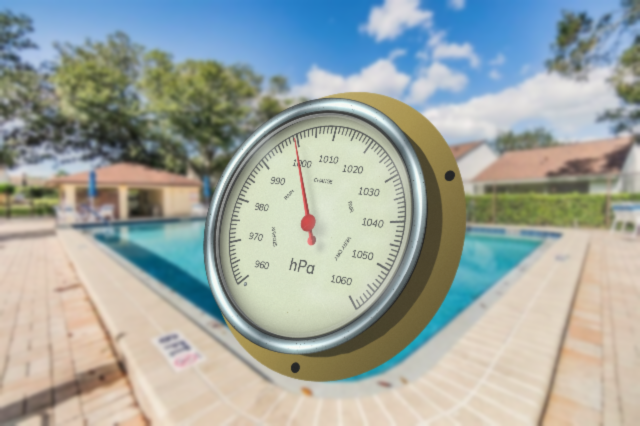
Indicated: 1000 (hPa)
